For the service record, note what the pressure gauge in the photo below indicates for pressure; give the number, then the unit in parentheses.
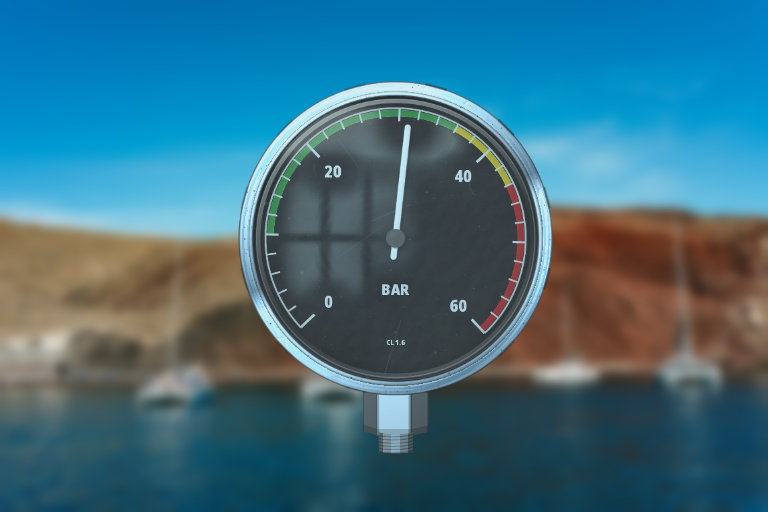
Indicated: 31 (bar)
